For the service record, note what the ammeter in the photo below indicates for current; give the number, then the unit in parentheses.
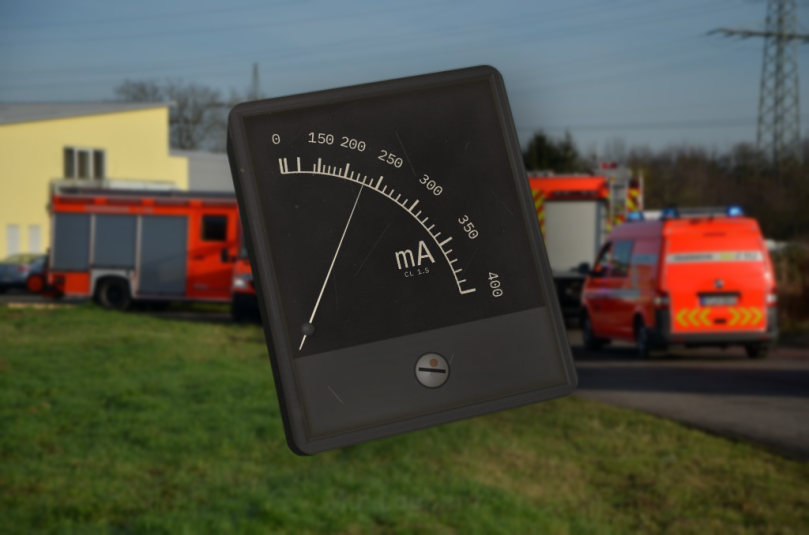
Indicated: 230 (mA)
